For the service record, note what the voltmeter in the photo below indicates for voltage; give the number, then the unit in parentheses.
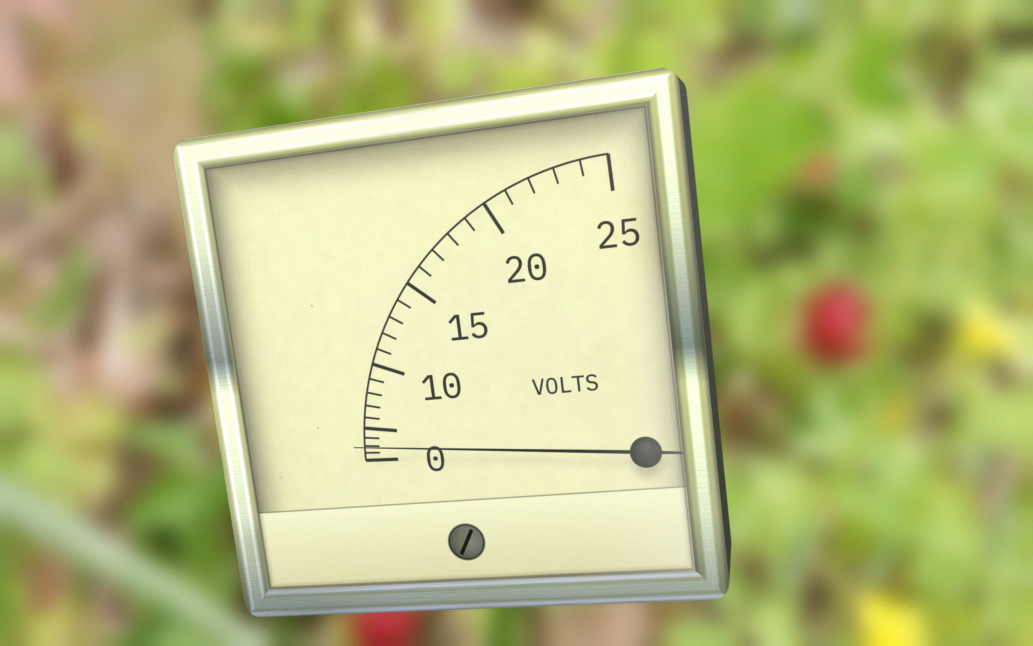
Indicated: 3 (V)
